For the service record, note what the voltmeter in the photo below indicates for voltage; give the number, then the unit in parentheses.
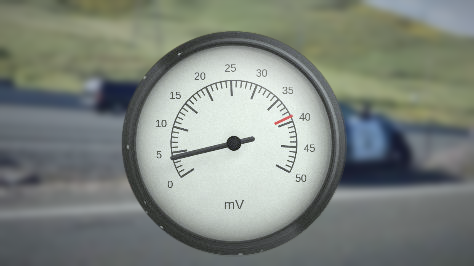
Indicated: 4 (mV)
